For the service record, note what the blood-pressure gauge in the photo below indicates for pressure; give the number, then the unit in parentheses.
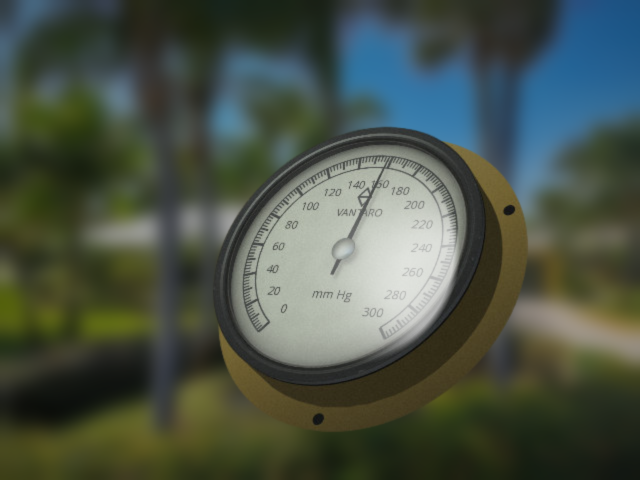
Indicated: 160 (mmHg)
